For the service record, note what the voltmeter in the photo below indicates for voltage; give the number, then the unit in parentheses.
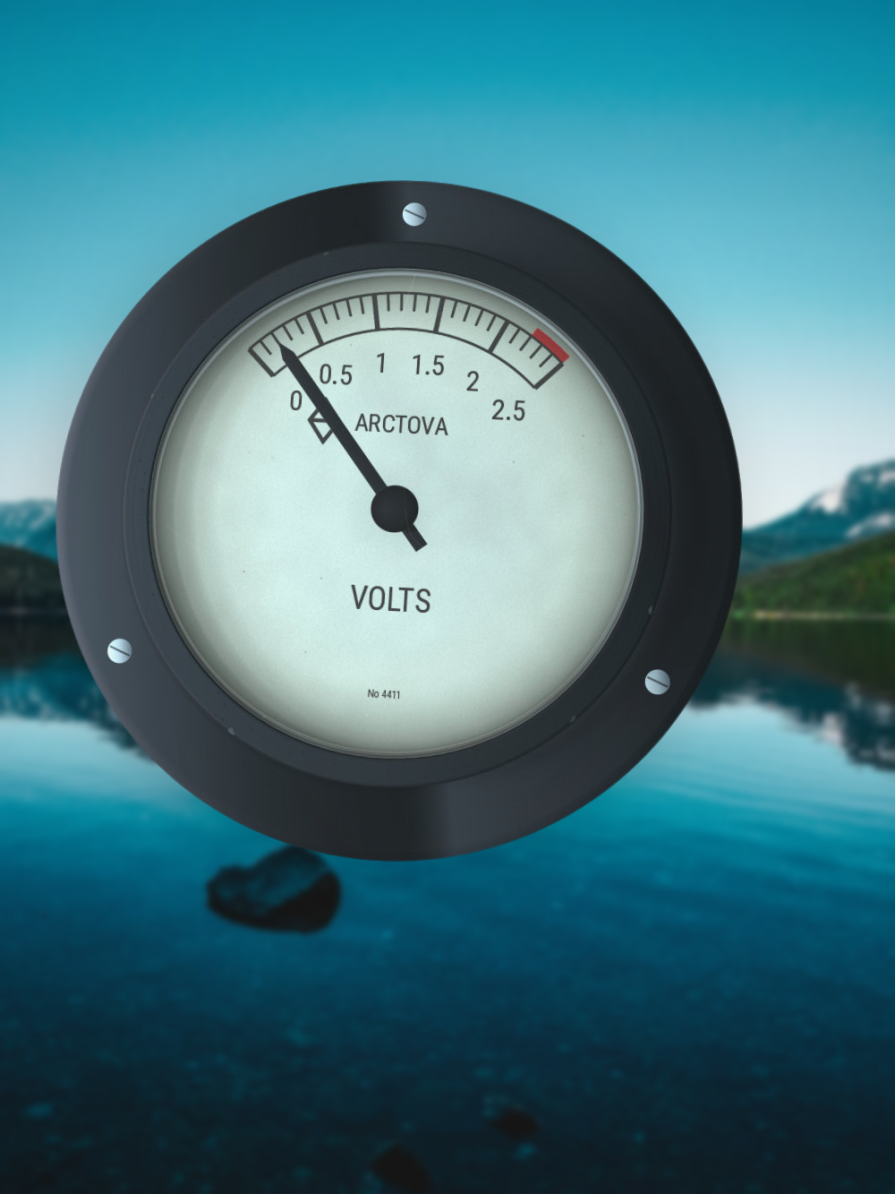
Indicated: 0.2 (V)
